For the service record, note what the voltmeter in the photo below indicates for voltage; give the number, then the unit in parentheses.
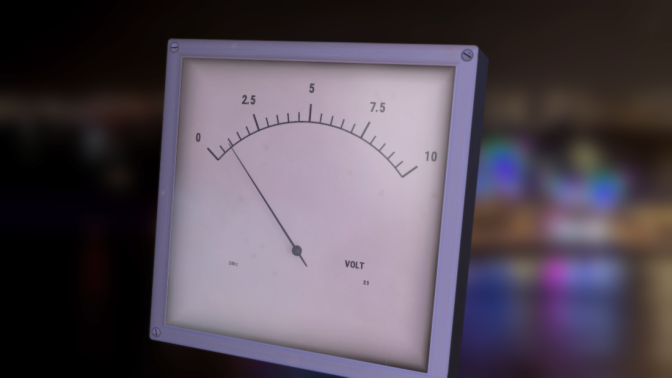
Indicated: 1 (V)
